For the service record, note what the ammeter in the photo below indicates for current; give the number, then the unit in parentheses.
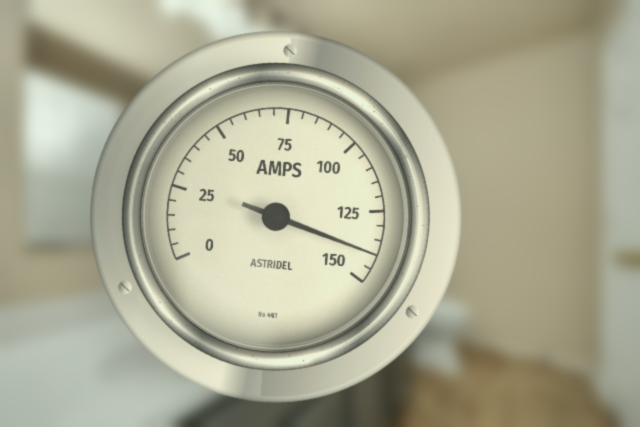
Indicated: 140 (A)
